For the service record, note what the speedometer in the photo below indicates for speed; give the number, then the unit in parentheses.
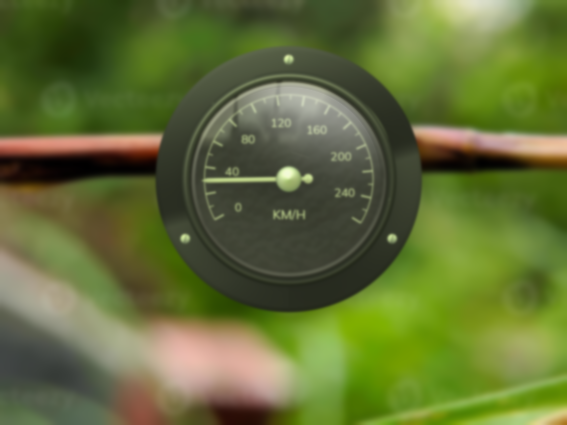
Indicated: 30 (km/h)
